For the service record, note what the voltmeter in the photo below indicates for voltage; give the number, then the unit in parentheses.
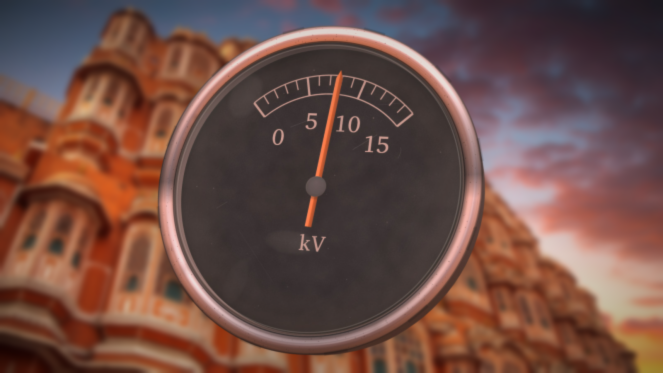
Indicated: 8 (kV)
